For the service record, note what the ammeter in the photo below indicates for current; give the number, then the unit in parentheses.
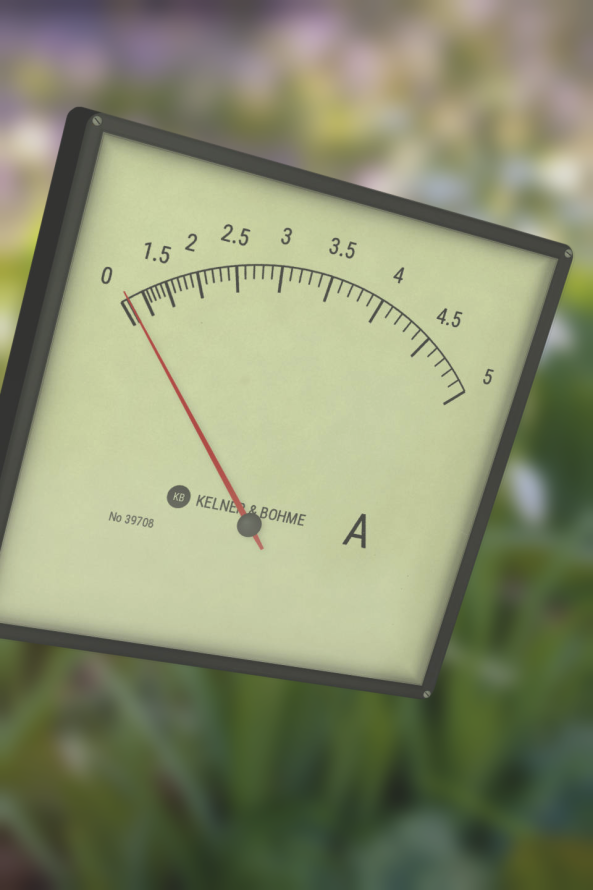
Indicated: 0.5 (A)
